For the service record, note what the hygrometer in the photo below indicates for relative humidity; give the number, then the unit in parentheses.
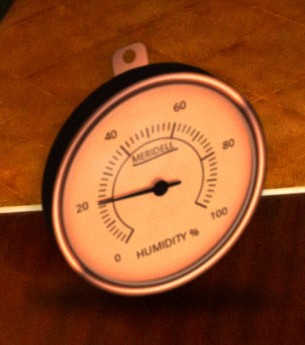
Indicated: 20 (%)
